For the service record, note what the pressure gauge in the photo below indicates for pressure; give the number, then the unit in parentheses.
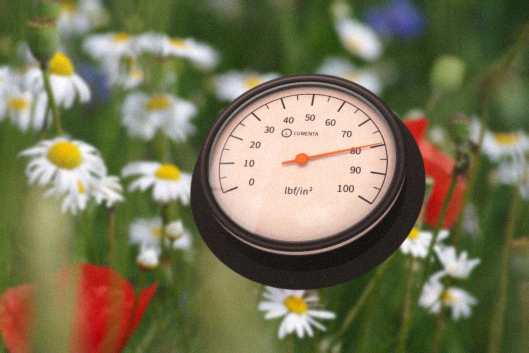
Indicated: 80 (psi)
